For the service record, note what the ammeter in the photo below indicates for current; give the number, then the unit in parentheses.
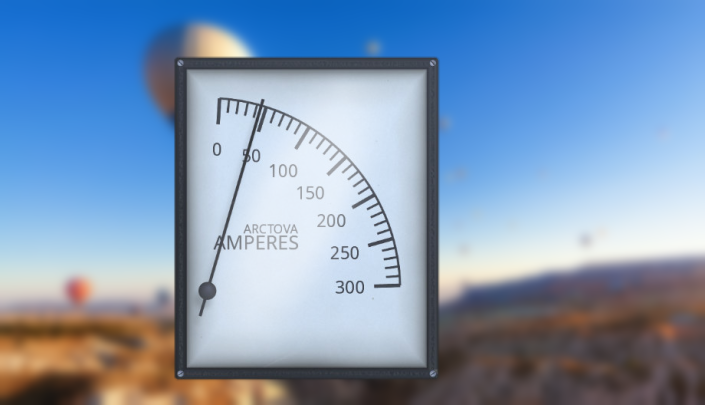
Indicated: 45 (A)
